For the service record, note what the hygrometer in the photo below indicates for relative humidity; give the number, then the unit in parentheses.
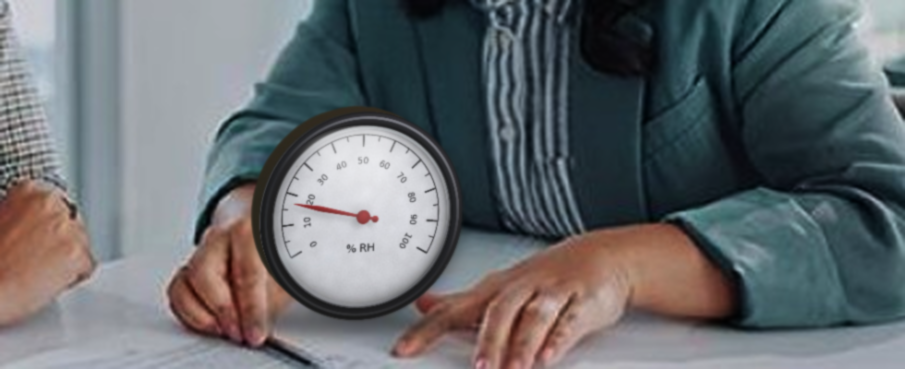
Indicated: 17.5 (%)
